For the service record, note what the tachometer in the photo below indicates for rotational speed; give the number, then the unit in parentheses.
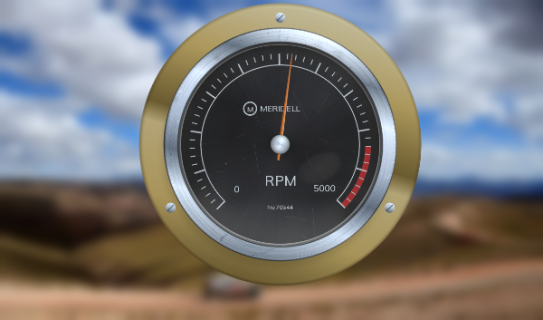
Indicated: 2650 (rpm)
